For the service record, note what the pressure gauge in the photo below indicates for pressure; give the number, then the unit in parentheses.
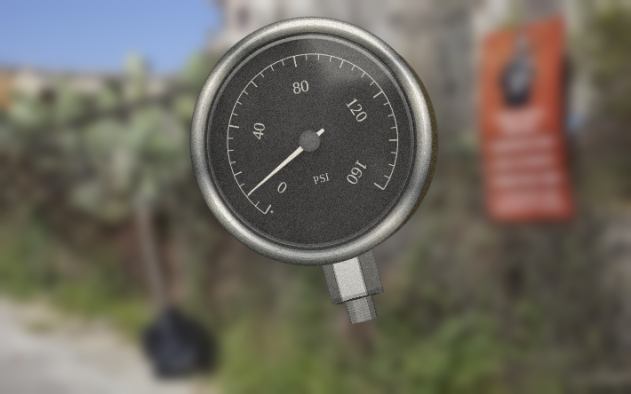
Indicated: 10 (psi)
